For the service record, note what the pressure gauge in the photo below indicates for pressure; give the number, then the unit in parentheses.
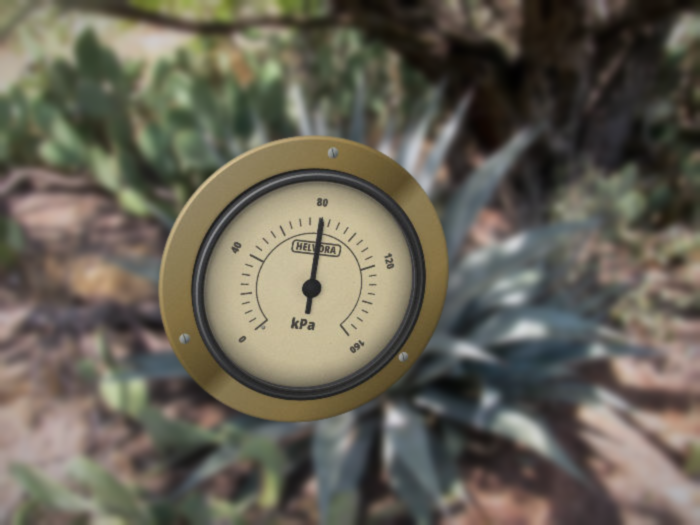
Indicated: 80 (kPa)
